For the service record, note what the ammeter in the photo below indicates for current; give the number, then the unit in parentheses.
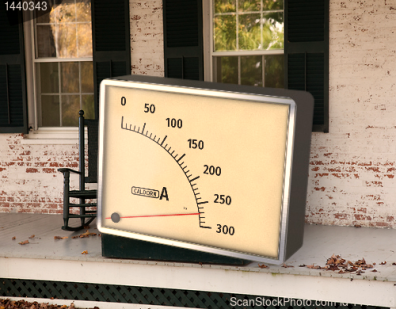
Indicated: 270 (A)
